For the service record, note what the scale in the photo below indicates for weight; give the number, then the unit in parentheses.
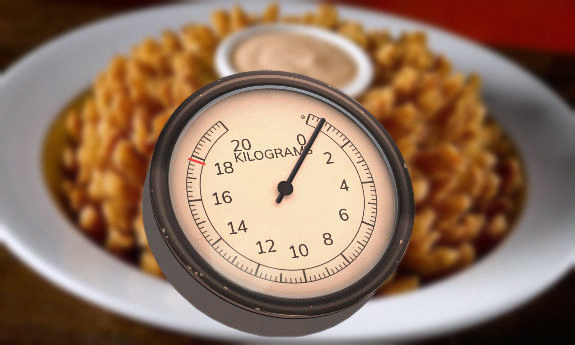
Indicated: 0.6 (kg)
